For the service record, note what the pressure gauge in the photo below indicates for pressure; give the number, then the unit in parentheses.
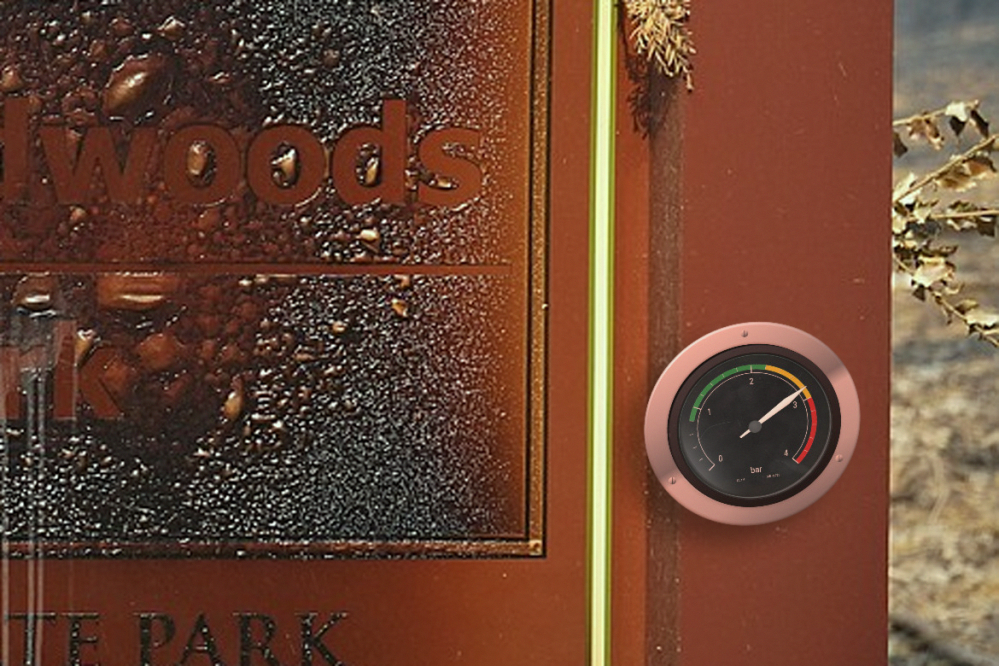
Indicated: 2.8 (bar)
